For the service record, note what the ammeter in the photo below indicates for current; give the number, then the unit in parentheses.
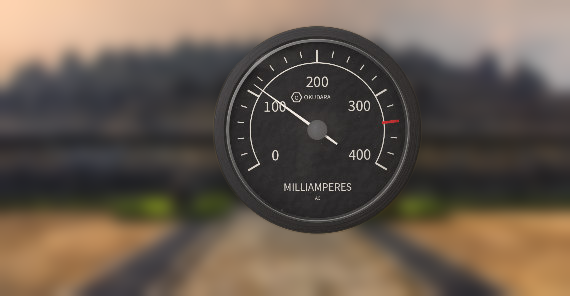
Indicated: 110 (mA)
